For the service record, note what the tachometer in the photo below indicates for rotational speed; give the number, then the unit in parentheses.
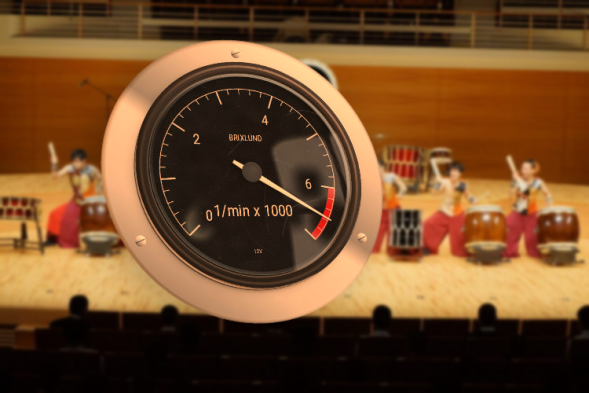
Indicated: 6600 (rpm)
